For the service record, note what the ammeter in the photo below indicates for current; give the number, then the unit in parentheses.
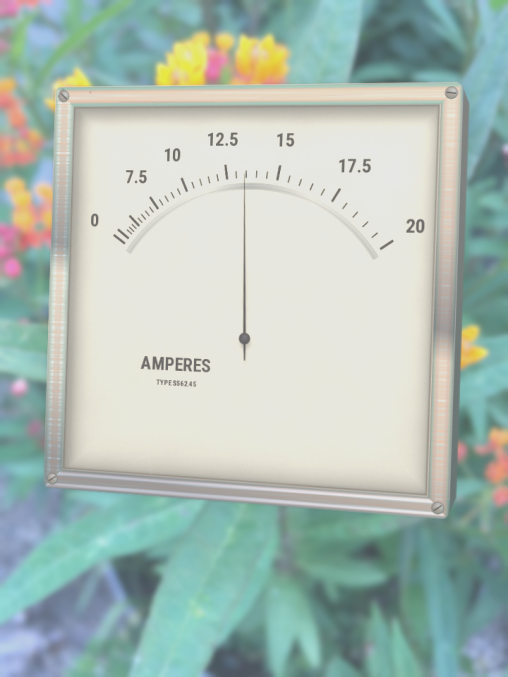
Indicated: 13.5 (A)
